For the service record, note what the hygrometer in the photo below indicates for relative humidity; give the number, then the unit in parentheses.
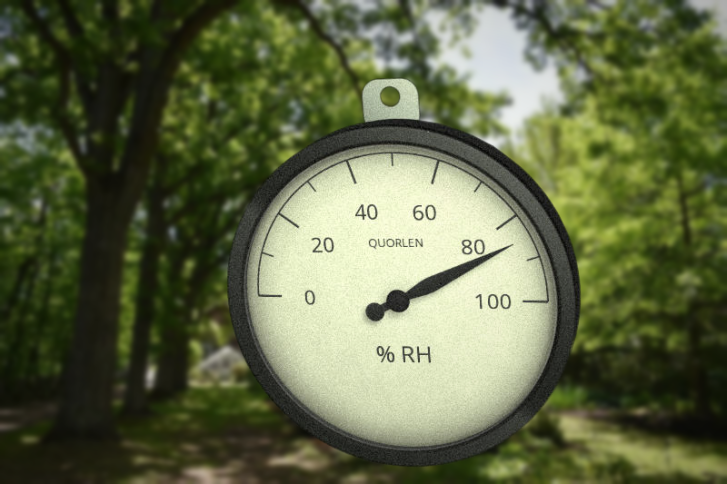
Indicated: 85 (%)
